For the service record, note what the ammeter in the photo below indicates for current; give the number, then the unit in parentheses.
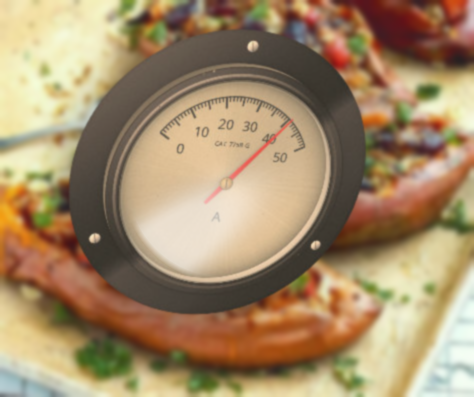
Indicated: 40 (A)
